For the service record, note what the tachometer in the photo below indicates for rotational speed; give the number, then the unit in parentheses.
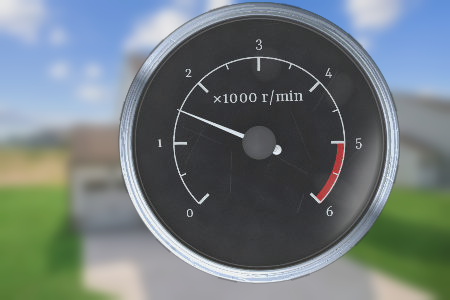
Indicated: 1500 (rpm)
